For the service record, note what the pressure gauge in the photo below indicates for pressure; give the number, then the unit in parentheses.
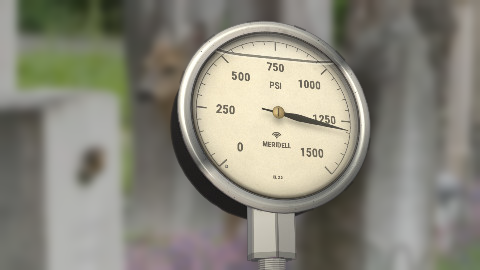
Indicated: 1300 (psi)
